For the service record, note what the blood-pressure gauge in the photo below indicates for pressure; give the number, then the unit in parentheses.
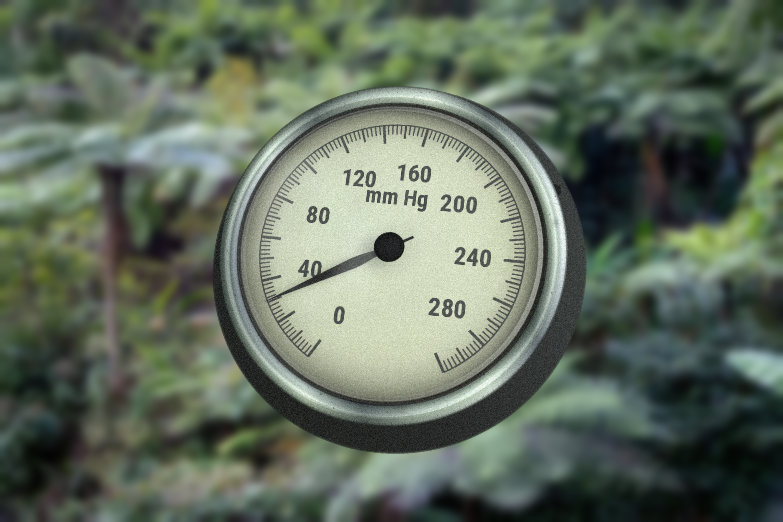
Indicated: 30 (mmHg)
